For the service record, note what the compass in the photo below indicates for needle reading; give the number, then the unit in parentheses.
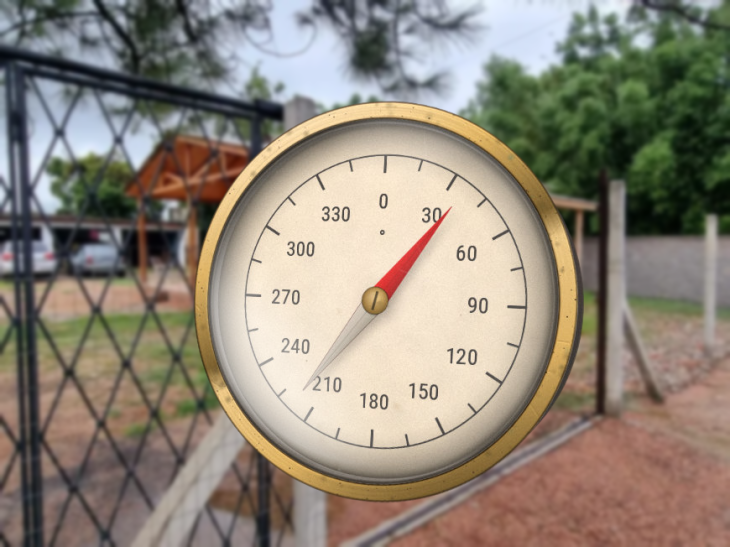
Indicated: 37.5 (°)
